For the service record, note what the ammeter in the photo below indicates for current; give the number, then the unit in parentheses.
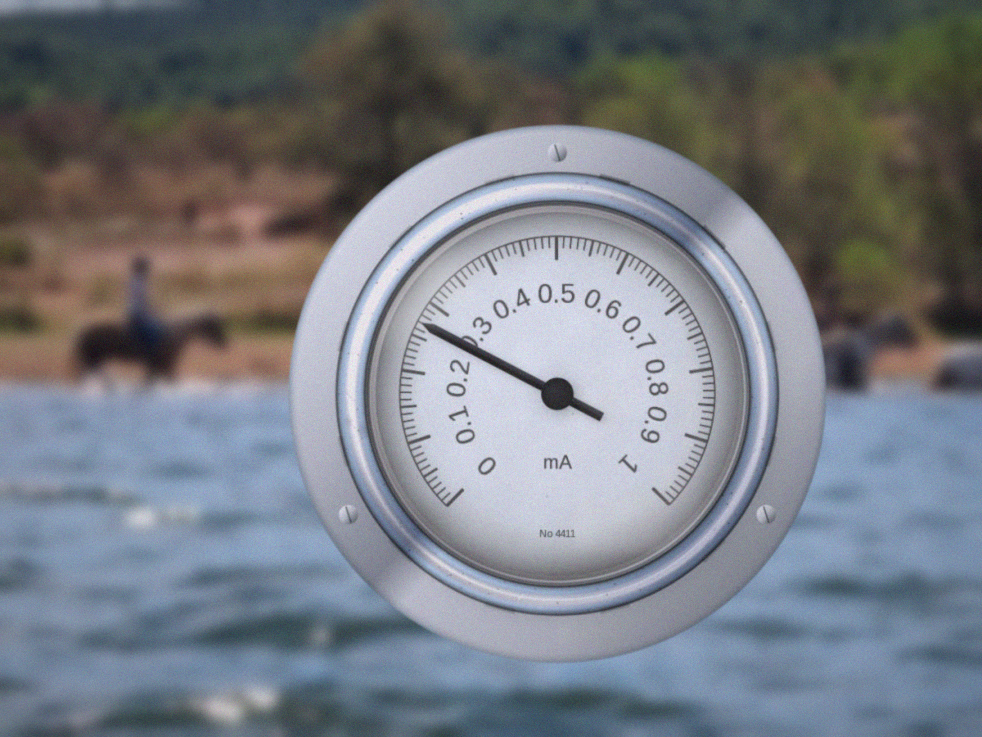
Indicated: 0.27 (mA)
